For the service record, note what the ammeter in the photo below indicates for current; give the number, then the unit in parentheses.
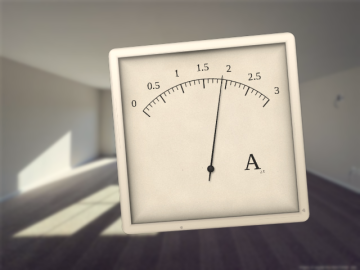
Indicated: 1.9 (A)
